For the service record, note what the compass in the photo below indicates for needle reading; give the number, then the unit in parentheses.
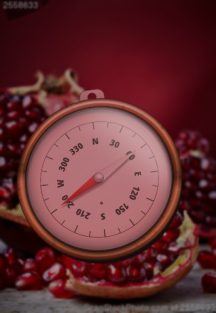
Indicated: 240 (°)
